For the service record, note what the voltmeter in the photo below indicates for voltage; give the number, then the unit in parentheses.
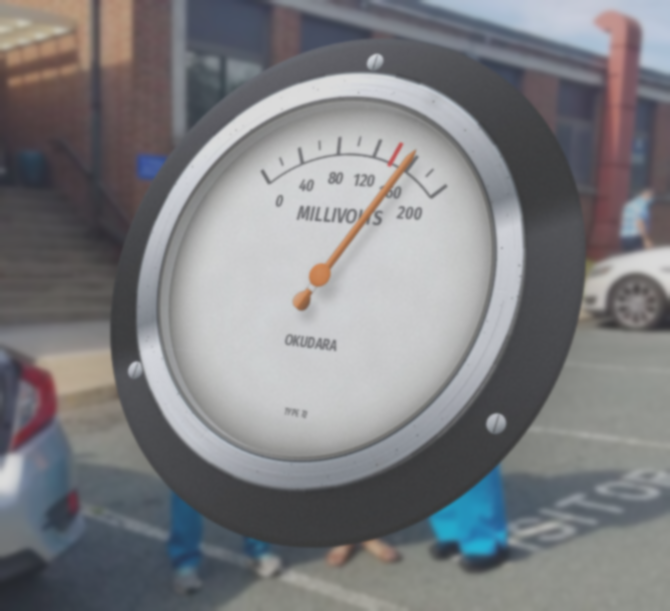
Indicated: 160 (mV)
